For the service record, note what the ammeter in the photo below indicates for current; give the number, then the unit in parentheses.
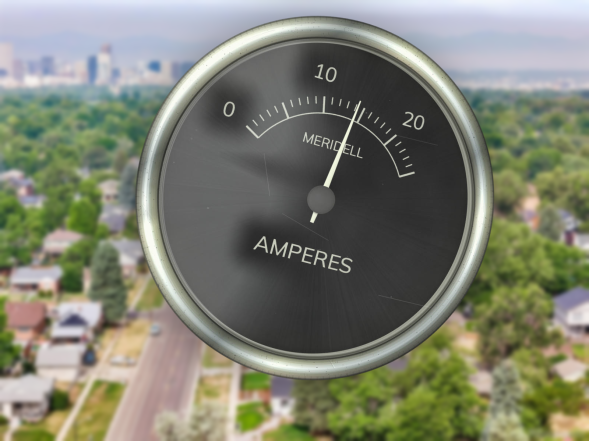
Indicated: 14 (A)
